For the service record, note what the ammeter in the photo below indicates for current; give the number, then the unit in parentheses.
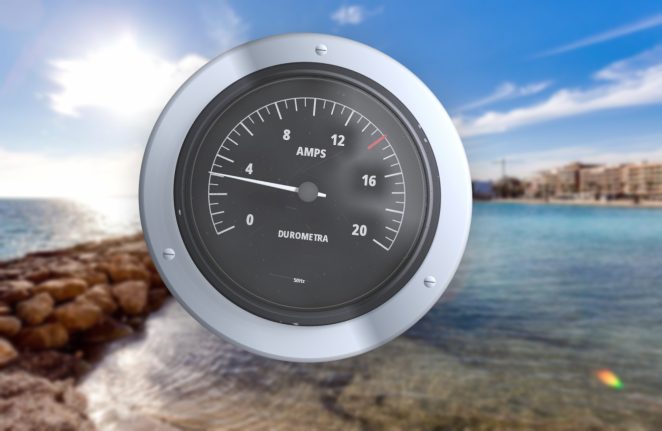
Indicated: 3 (A)
